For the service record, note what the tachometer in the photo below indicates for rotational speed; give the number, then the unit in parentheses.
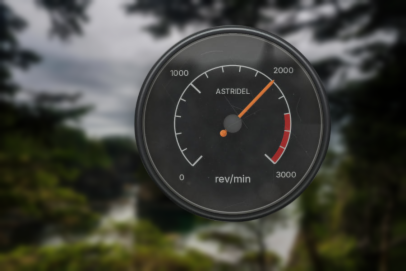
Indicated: 2000 (rpm)
